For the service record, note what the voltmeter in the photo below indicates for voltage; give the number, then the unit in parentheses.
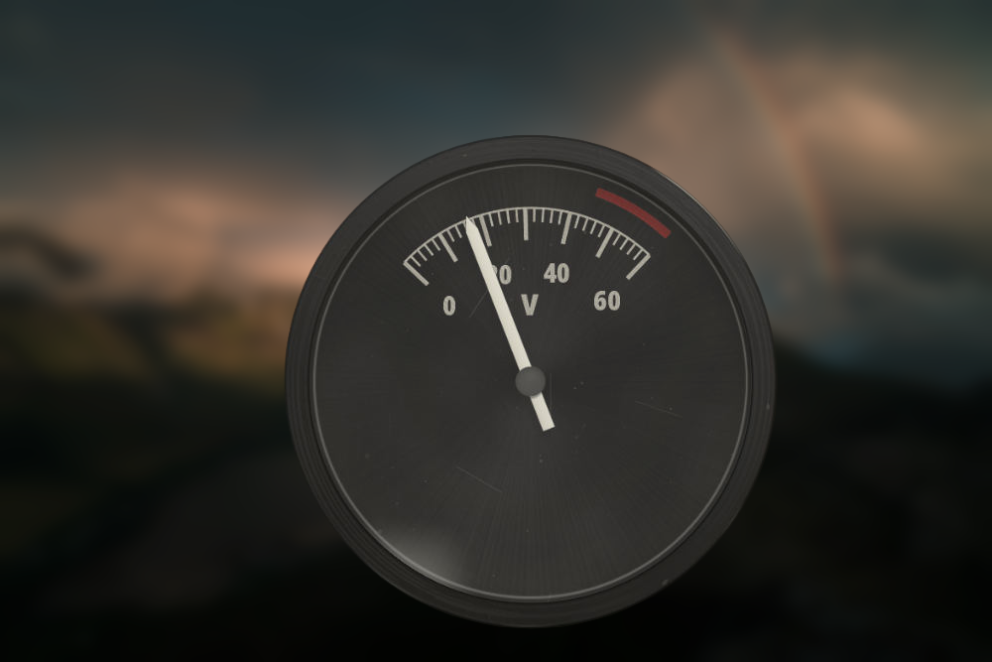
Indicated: 17 (V)
